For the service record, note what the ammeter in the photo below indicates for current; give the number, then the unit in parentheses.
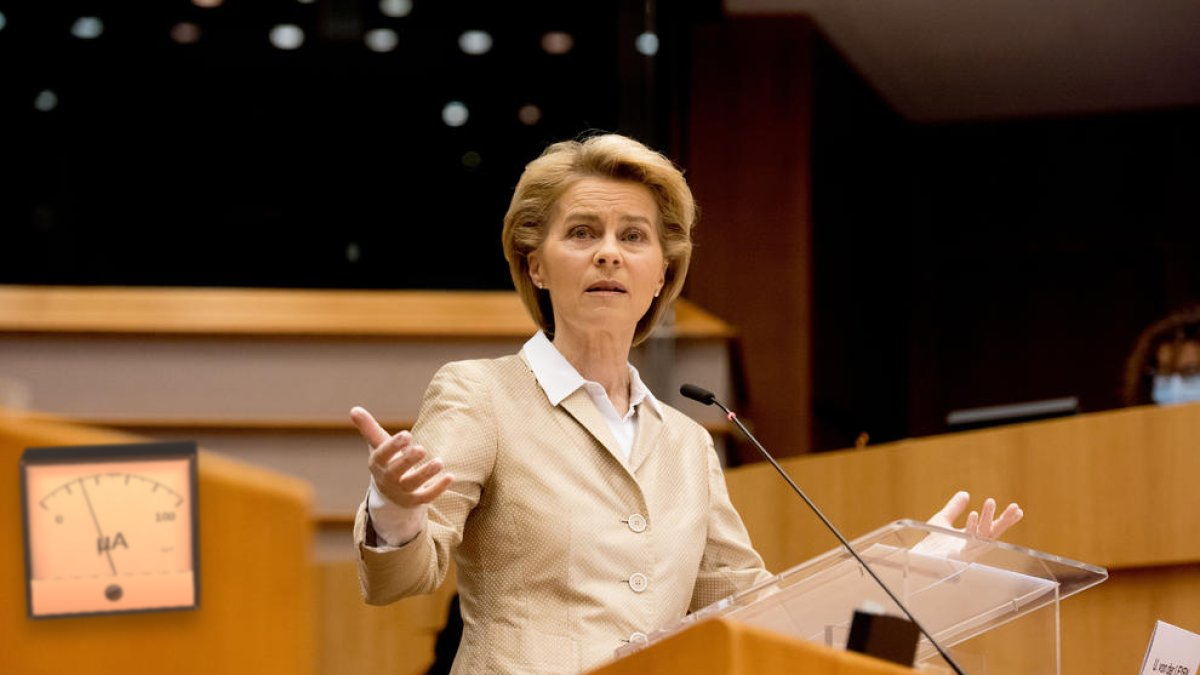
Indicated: 30 (µA)
